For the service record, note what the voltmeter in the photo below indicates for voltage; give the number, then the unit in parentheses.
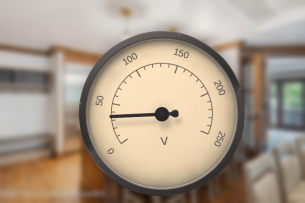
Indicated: 35 (V)
